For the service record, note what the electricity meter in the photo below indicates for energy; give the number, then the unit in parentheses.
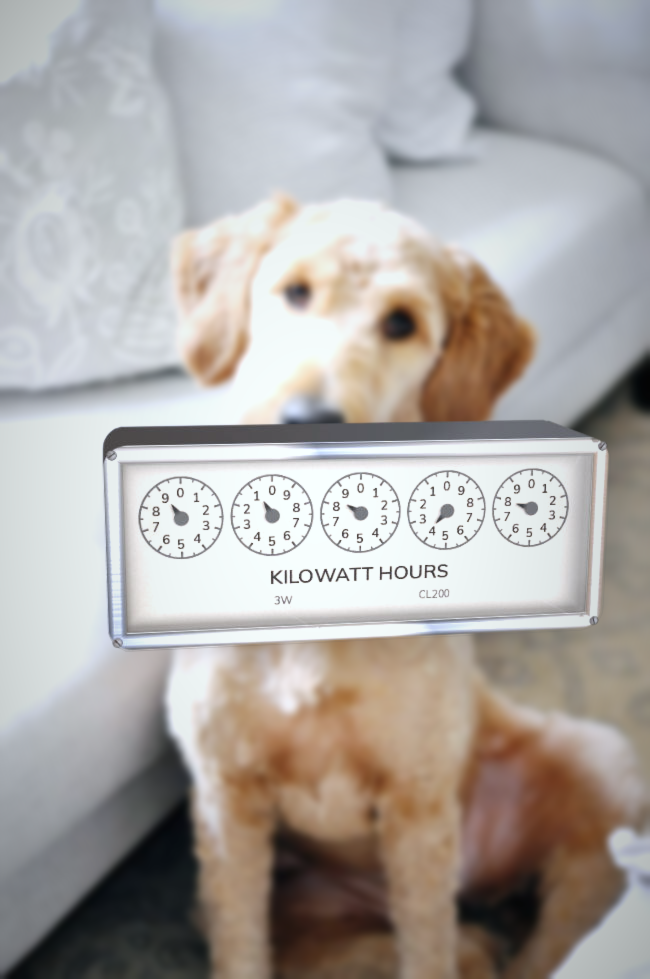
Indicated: 90838 (kWh)
